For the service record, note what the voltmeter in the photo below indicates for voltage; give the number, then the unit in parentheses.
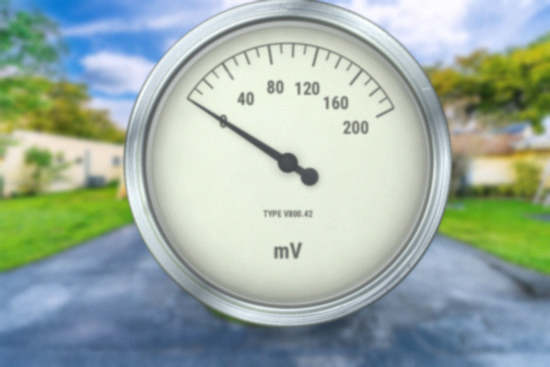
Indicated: 0 (mV)
